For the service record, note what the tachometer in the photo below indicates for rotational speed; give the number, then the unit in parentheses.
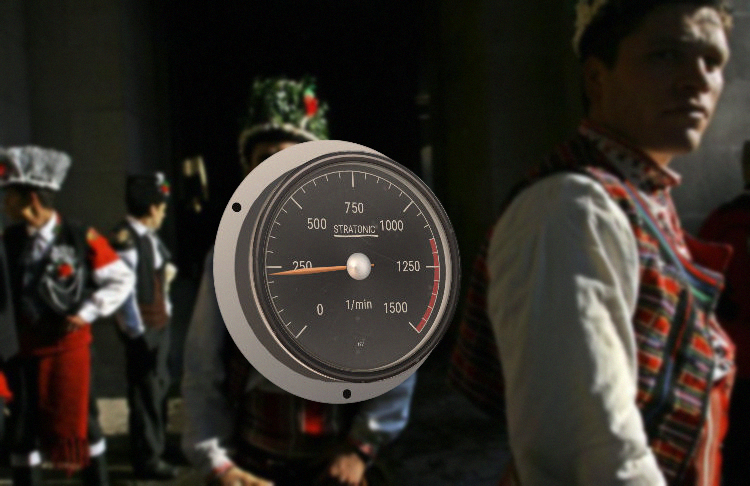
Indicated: 225 (rpm)
